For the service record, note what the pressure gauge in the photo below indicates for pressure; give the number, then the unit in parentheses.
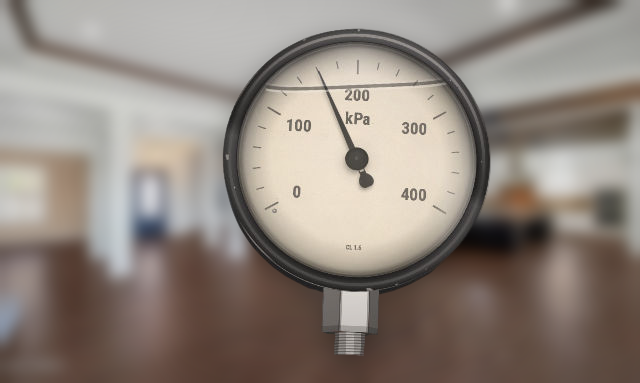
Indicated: 160 (kPa)
